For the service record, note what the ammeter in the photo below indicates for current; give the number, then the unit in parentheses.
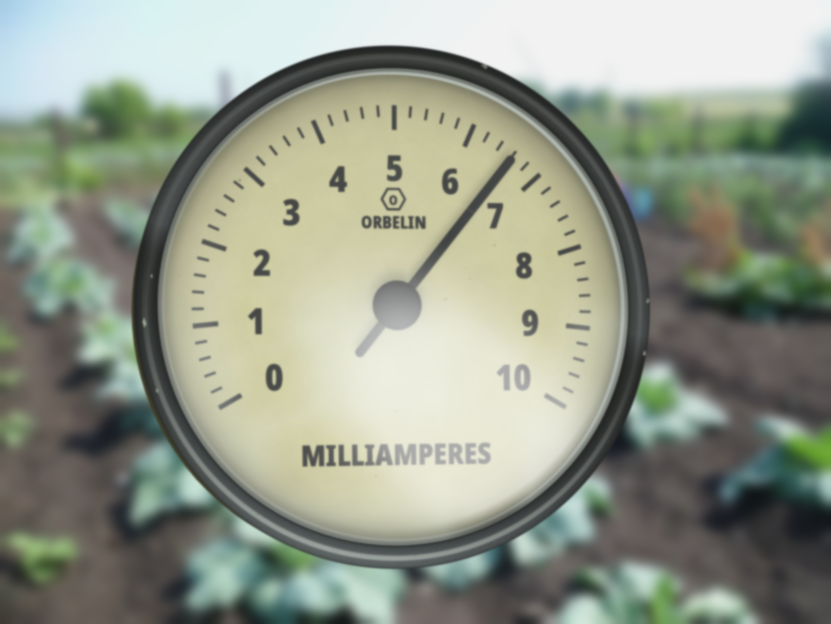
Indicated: 6.6 (mA)
